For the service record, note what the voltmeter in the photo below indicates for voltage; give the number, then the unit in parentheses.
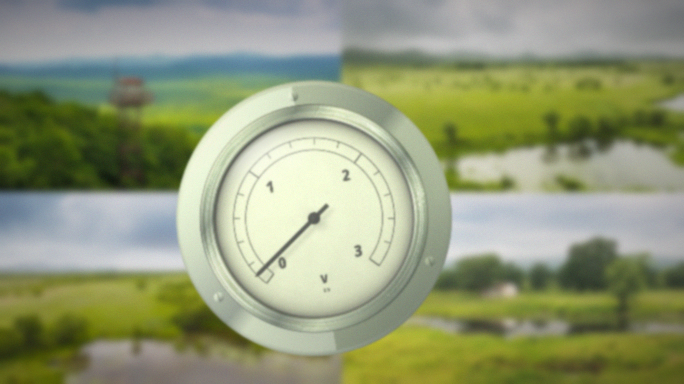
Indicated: 0.1 (V)
